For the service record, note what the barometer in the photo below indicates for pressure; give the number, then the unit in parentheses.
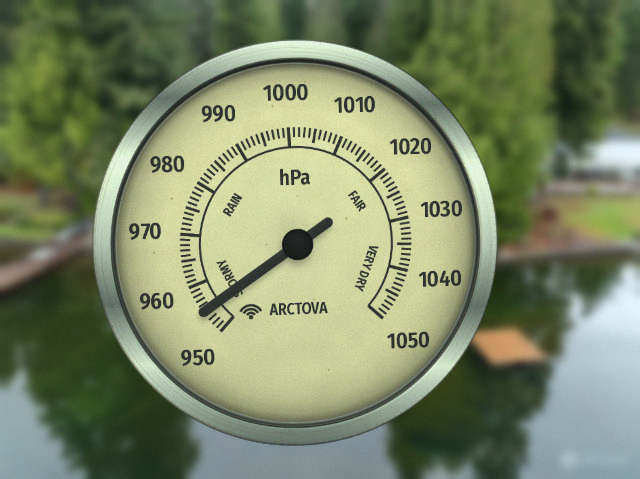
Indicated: 955 (hPa)
